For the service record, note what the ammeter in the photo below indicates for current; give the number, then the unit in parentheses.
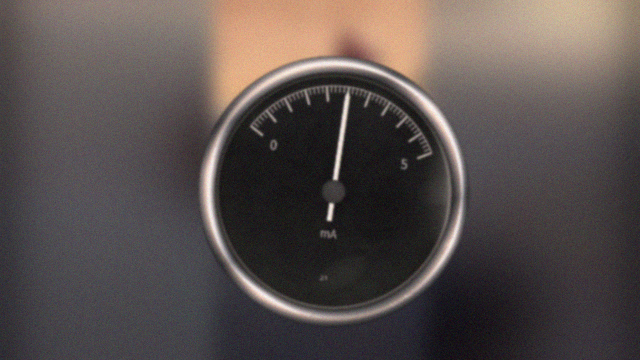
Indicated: 2.5 (mA)
